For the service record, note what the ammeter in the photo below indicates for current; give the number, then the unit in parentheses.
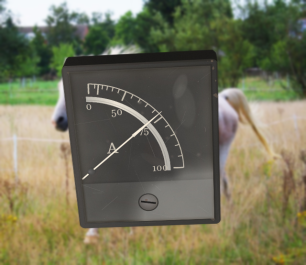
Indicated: 72.5 (A)
